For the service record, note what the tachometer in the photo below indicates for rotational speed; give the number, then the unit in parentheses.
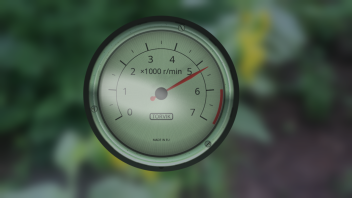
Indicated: 5250 (rpm)
